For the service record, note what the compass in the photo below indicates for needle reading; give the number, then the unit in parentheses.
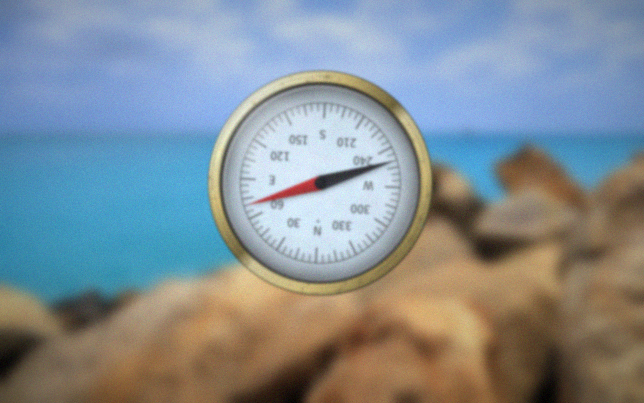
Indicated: 70 (°)
